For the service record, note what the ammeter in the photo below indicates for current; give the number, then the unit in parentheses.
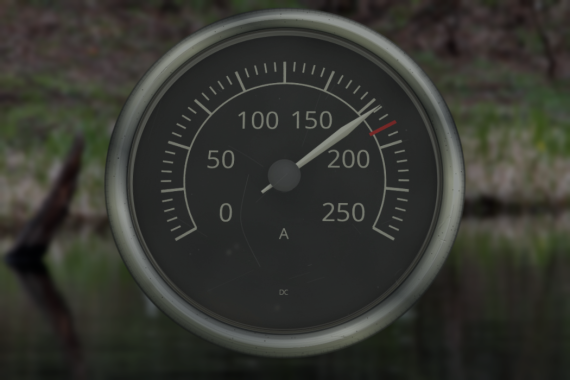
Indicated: 180 (A)
